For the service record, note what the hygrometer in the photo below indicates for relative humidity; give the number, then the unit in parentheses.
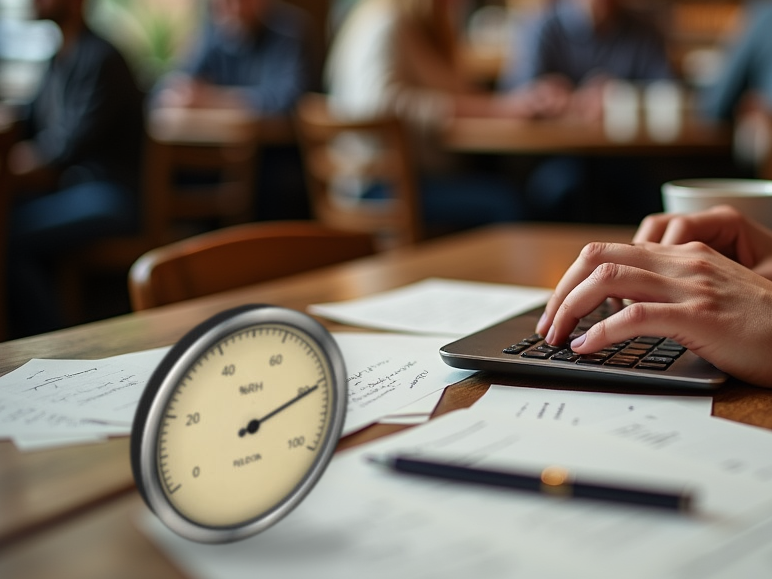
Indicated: 80 (%)
